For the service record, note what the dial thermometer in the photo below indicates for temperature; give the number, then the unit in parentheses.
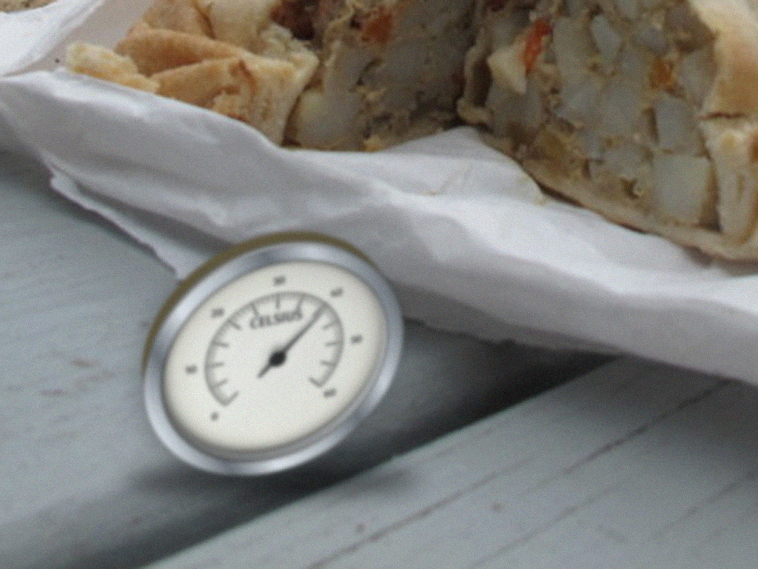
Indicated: 40 (°C)
